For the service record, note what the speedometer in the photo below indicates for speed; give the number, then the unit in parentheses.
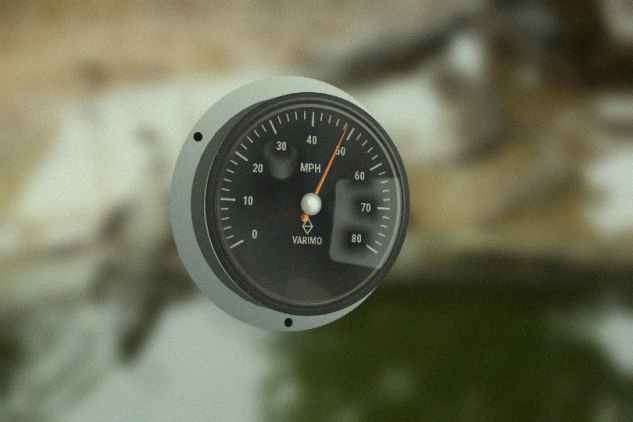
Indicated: 48 (mph)
